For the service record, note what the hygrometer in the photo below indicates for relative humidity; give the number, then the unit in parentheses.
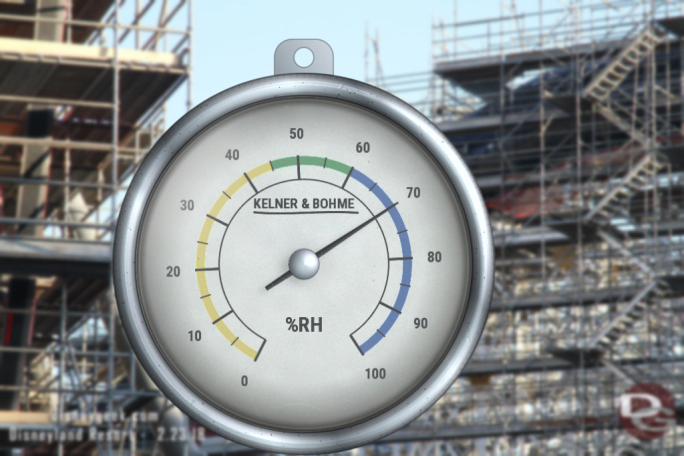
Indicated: 70 (%)
